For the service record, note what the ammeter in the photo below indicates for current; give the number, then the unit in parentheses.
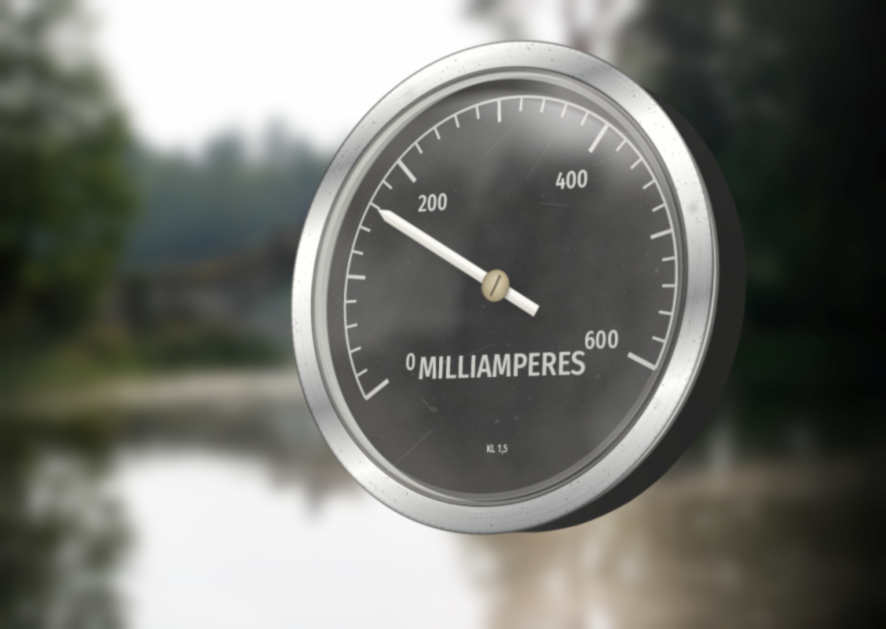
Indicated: 160 (mA)
